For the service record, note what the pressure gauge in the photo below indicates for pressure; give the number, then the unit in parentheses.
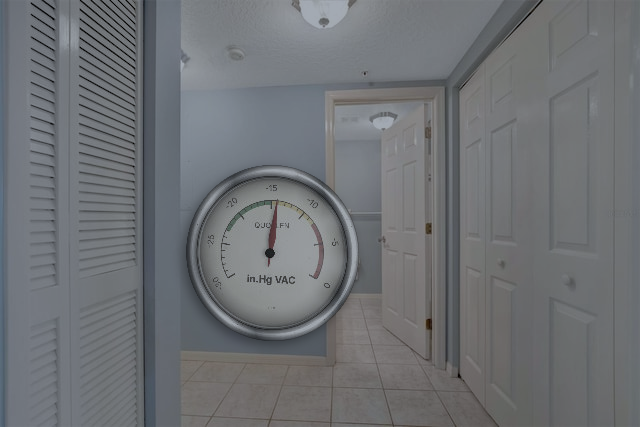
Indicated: -14 (inHg)
